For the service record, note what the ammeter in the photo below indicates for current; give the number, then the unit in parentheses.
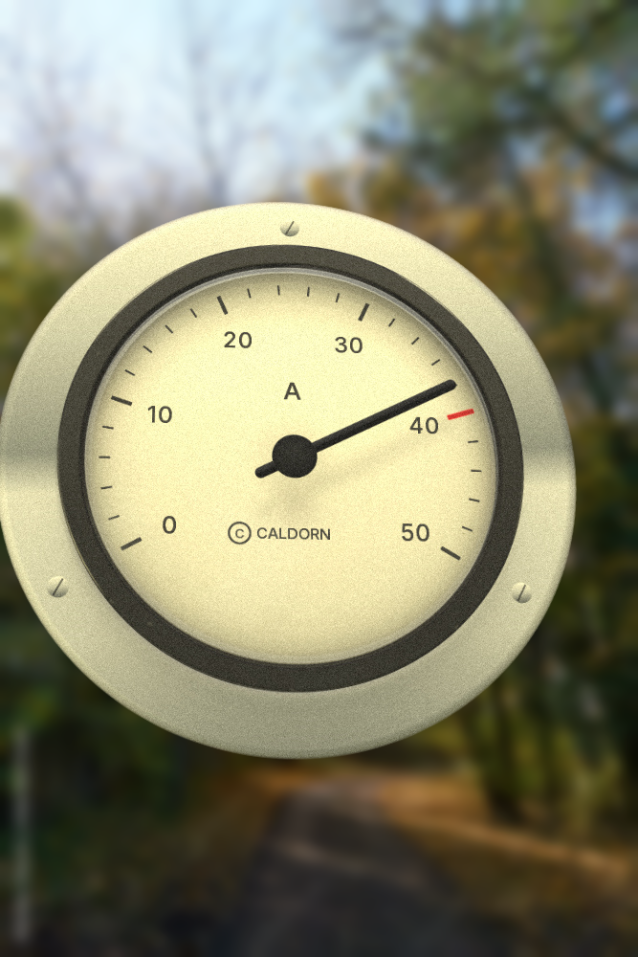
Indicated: 38 (A)
